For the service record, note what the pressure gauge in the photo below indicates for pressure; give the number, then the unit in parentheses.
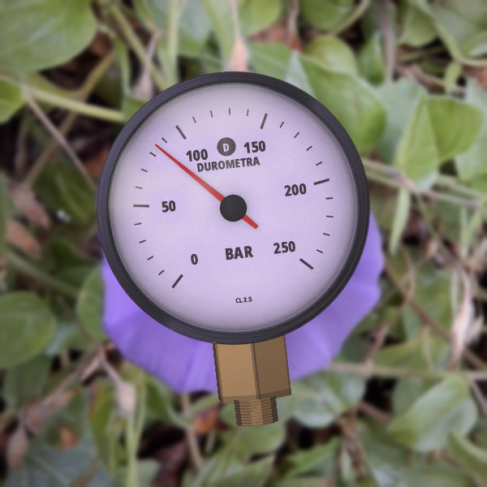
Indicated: 85 (bar)
